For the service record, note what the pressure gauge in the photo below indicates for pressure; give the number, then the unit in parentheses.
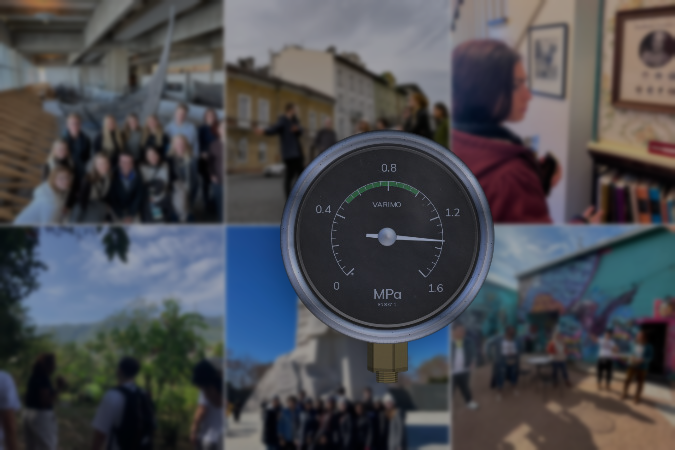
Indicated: 1.35 (MPa)
